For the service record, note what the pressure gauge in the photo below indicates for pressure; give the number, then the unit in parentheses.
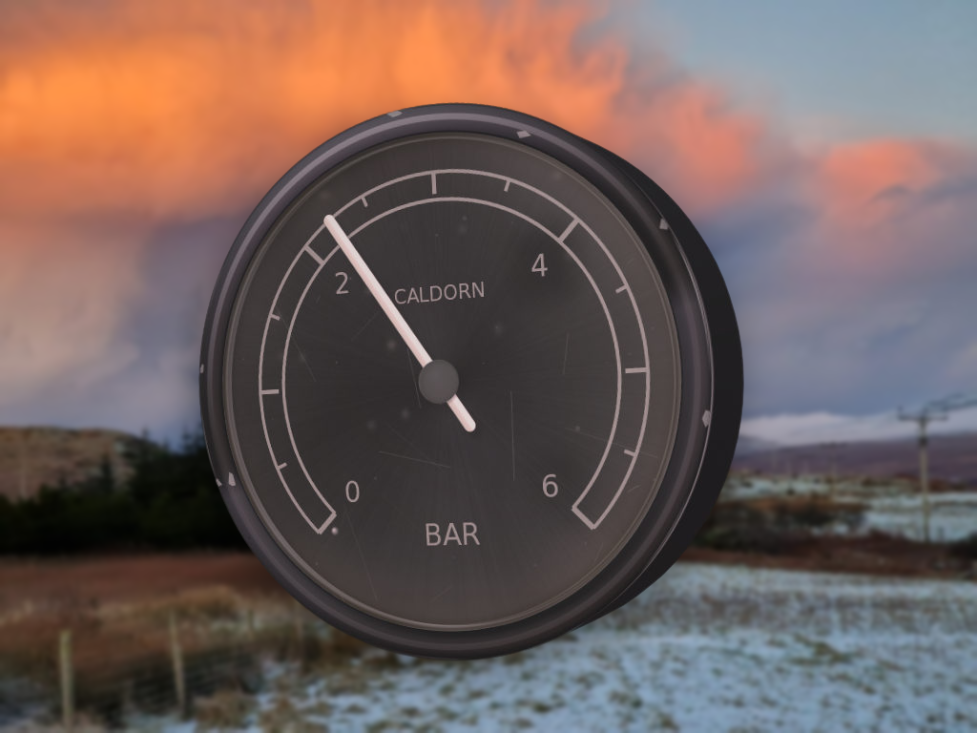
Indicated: 2.25 (bar)
